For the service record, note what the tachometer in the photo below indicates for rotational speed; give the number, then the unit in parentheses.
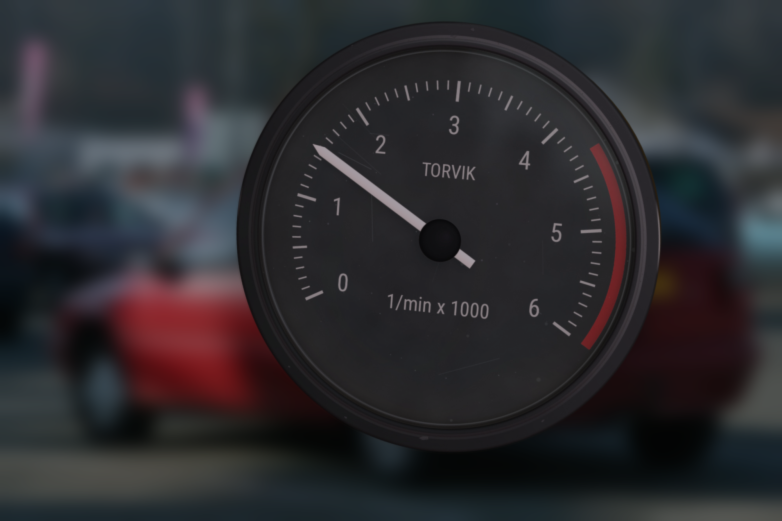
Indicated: 1500 (rpm)
